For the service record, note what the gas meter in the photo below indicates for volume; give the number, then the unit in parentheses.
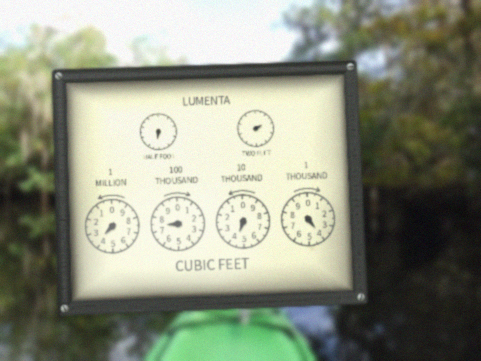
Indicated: 374400 (ft³)
